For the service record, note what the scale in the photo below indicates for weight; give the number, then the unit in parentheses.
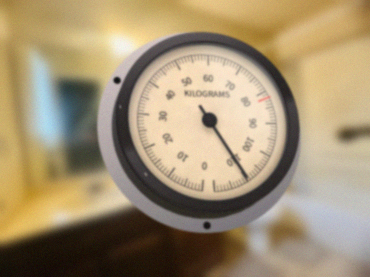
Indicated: 110 (kg)
